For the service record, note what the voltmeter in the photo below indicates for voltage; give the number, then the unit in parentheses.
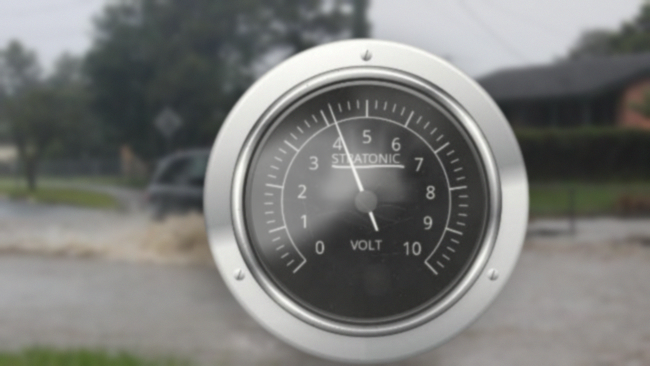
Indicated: 4.2 (V)
